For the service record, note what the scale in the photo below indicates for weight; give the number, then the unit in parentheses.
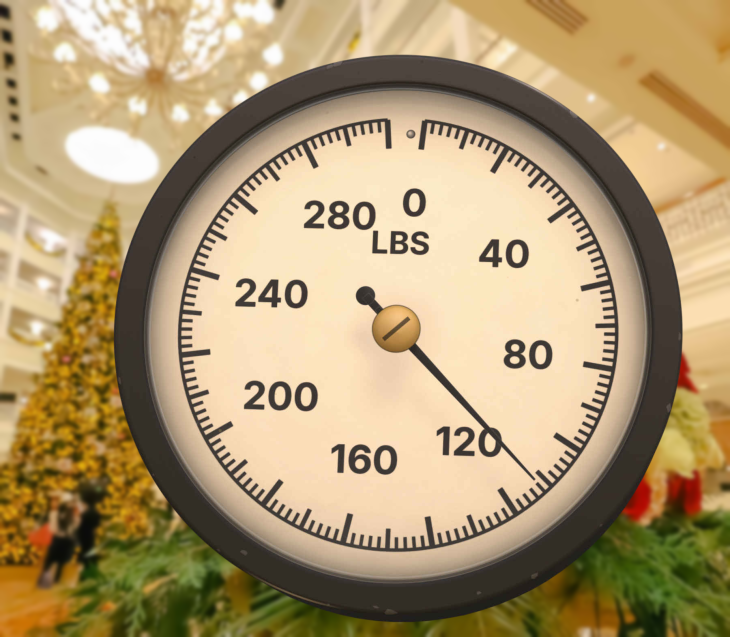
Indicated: 112 (lb)
